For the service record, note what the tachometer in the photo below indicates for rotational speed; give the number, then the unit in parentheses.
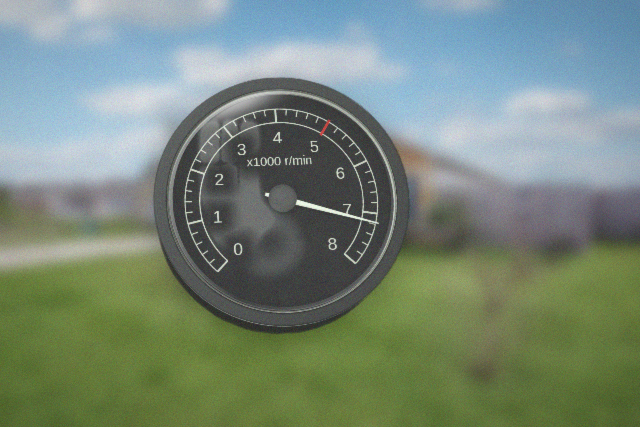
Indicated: 7200 (rpm)
